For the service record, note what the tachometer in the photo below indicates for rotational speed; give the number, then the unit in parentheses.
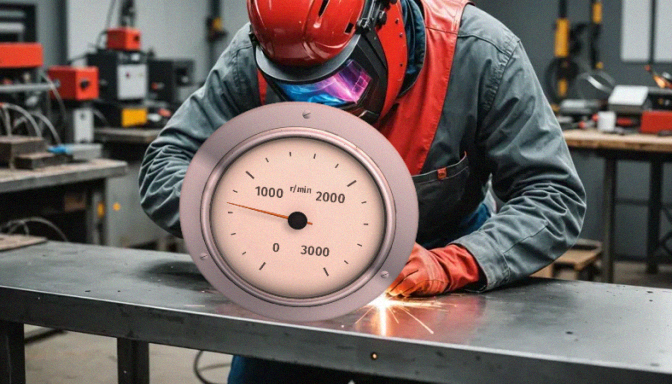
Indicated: 700 (rpm)
